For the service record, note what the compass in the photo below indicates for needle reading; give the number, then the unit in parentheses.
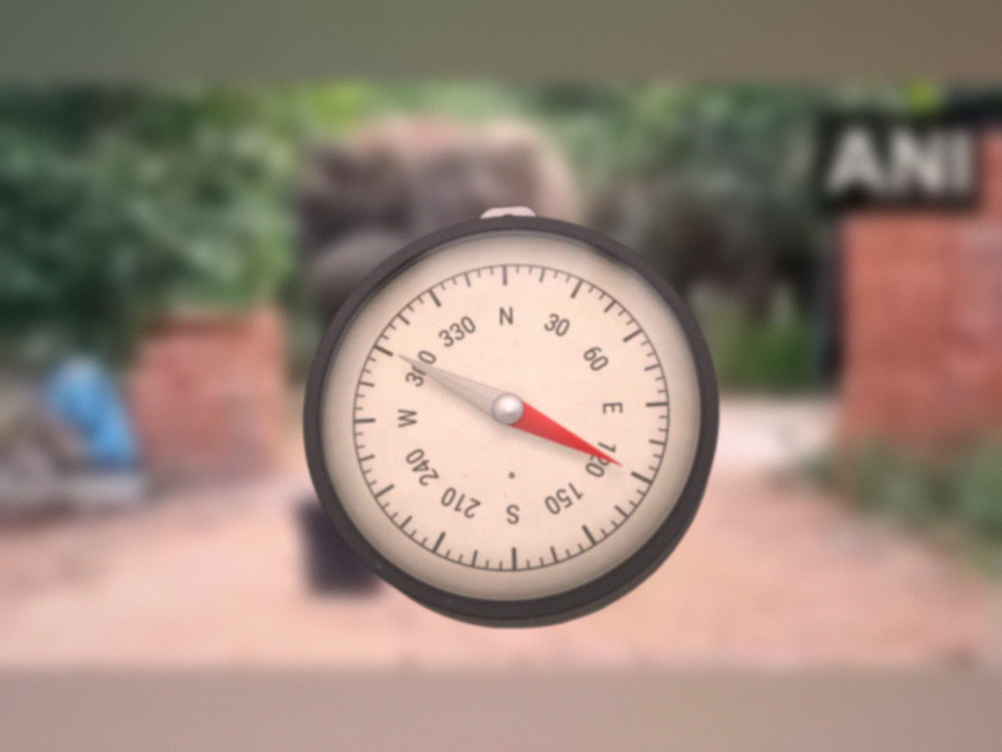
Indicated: 120 (°)
